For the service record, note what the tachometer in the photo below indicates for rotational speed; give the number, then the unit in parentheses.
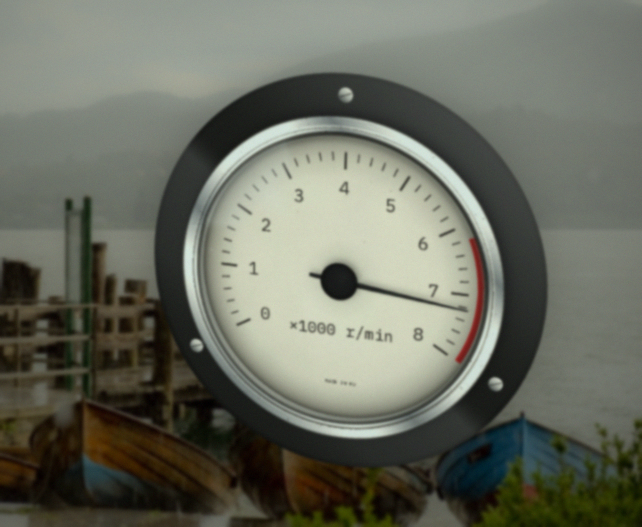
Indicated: 7200 (rpm)
